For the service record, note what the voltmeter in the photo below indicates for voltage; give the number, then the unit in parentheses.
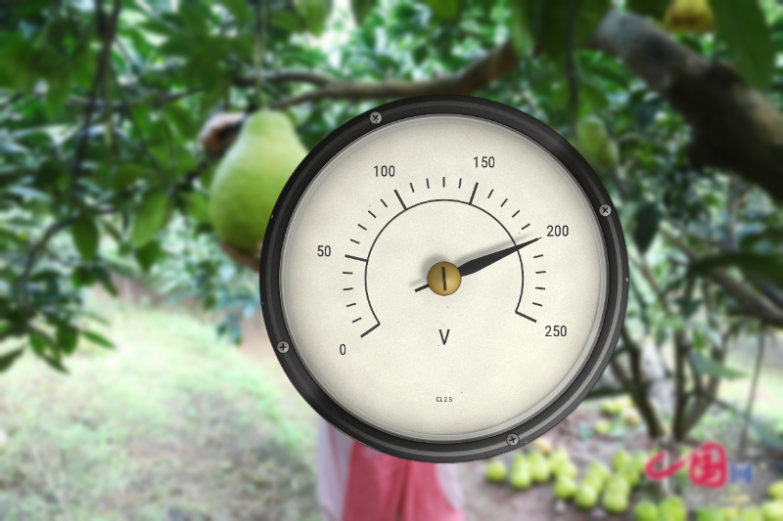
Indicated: 200 (V)
